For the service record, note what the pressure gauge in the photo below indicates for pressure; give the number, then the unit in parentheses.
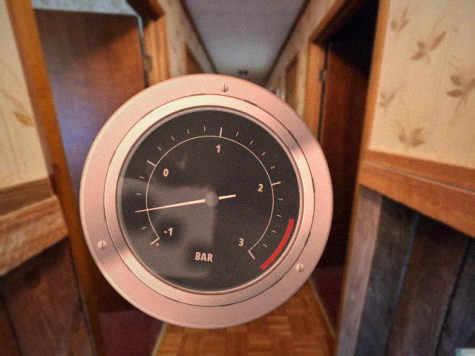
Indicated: -0.6 (bar)
